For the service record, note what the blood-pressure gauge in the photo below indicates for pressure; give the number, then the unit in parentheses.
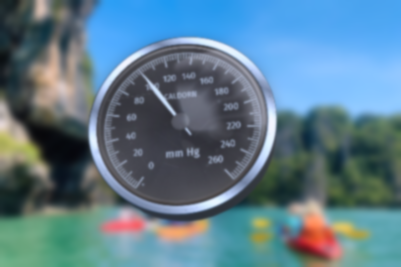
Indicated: 100 (mmHg)
